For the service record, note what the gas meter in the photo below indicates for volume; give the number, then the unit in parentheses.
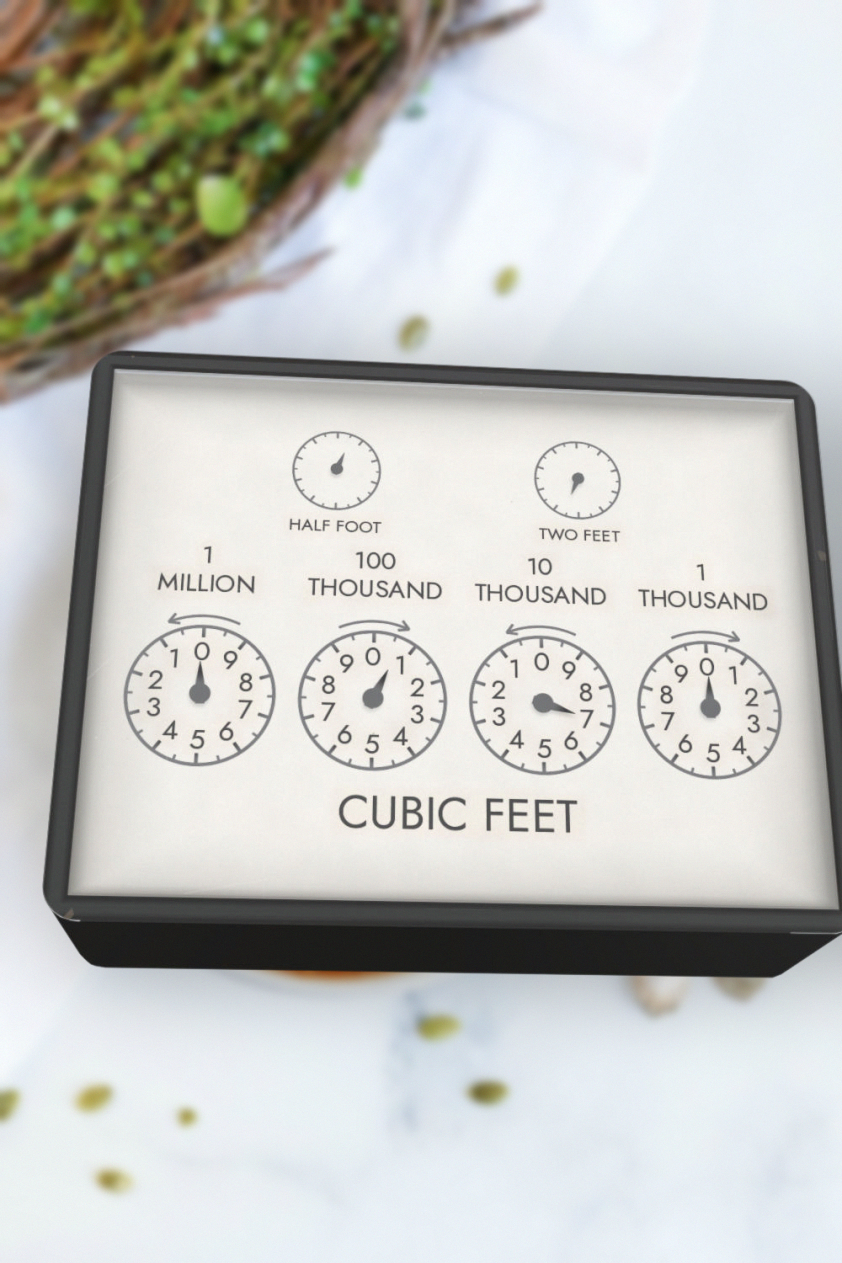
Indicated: 7000 (ft³)
